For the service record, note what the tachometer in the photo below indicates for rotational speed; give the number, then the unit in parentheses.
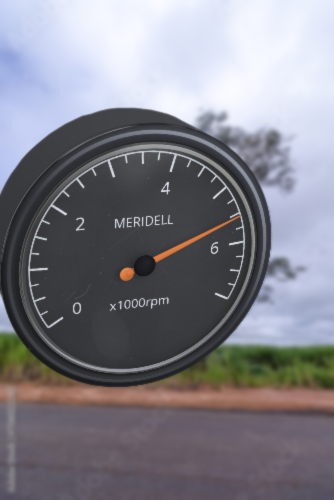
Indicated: 5500 (rpm)
